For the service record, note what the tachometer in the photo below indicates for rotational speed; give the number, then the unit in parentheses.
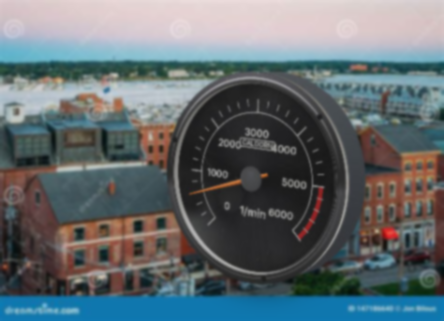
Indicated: 600 (rpm)
